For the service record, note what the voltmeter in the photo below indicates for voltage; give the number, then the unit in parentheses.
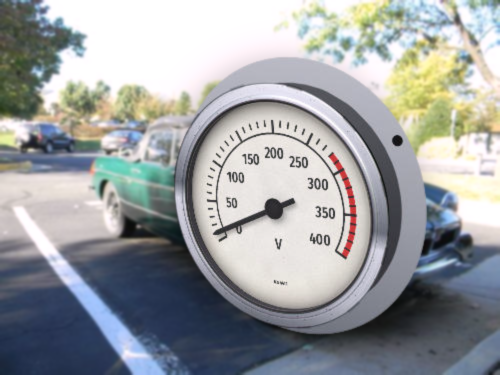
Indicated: 10 (V)
